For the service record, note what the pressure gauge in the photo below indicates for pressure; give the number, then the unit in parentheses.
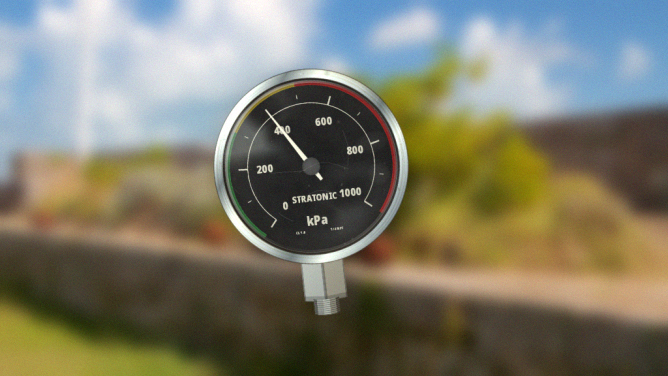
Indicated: 400 (kPa)
